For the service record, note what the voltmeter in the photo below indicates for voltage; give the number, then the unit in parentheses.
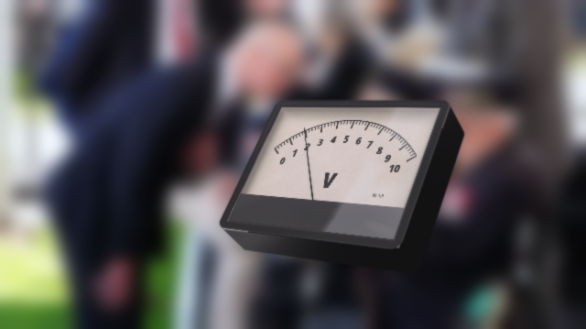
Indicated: 2 (V)
